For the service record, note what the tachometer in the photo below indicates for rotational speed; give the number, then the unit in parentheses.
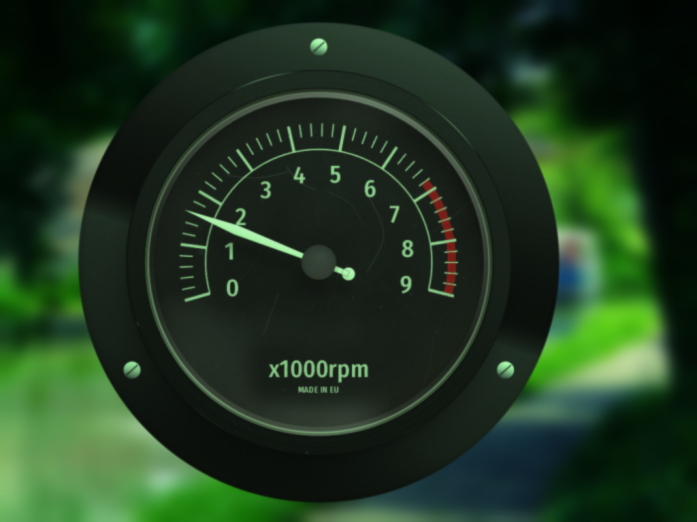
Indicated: 1600 (rpm)
